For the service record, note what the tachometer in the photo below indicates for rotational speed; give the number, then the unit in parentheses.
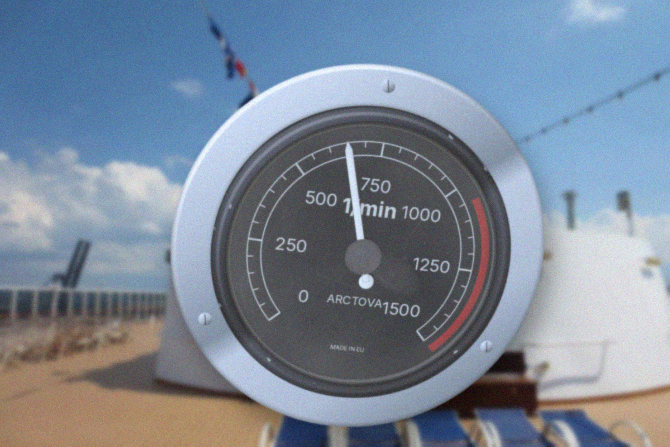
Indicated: 650 (rpm)
